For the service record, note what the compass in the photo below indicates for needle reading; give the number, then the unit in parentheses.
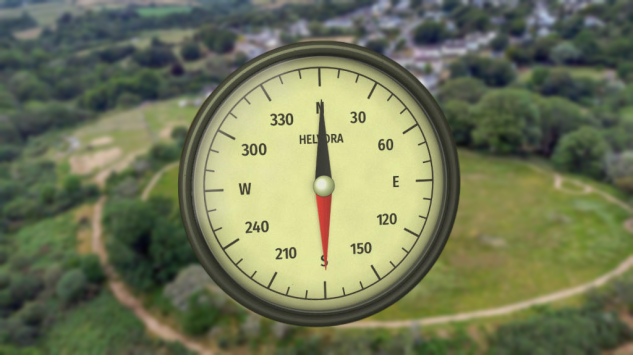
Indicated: 180 (°)
